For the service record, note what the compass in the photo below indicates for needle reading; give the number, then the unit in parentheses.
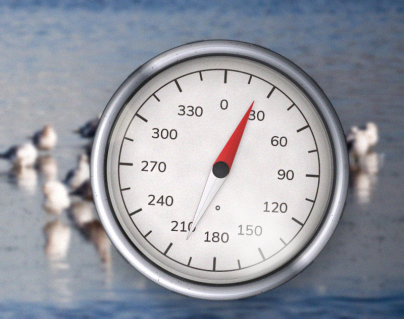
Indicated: 22.5 (°)
